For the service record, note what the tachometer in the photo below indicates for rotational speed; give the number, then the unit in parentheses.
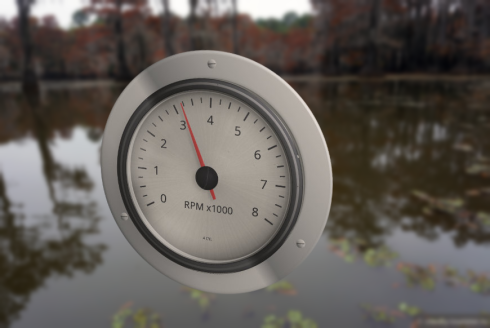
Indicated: 3250 (rpm)
